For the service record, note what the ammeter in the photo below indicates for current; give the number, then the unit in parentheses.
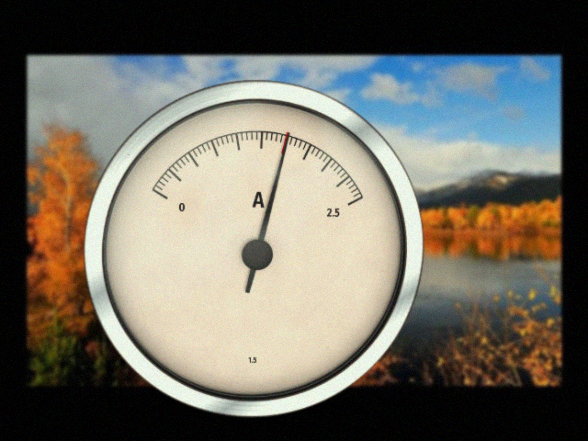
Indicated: 1.5 (A)
